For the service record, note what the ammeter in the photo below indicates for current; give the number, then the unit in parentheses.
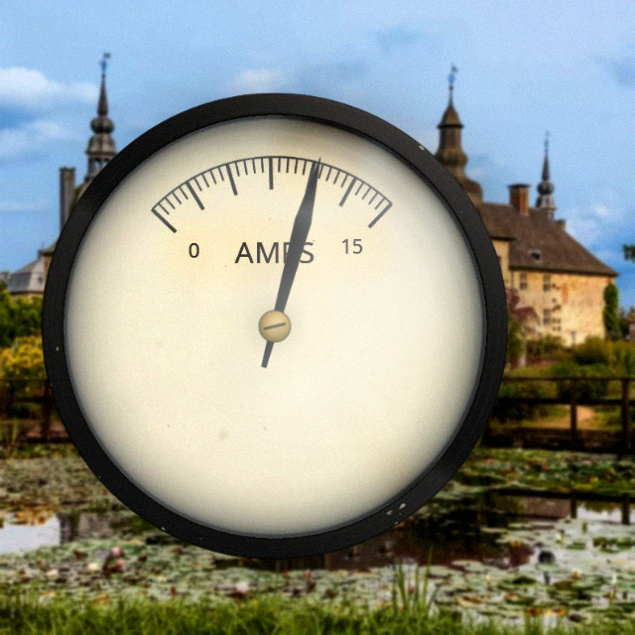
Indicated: 10.25 (A)
